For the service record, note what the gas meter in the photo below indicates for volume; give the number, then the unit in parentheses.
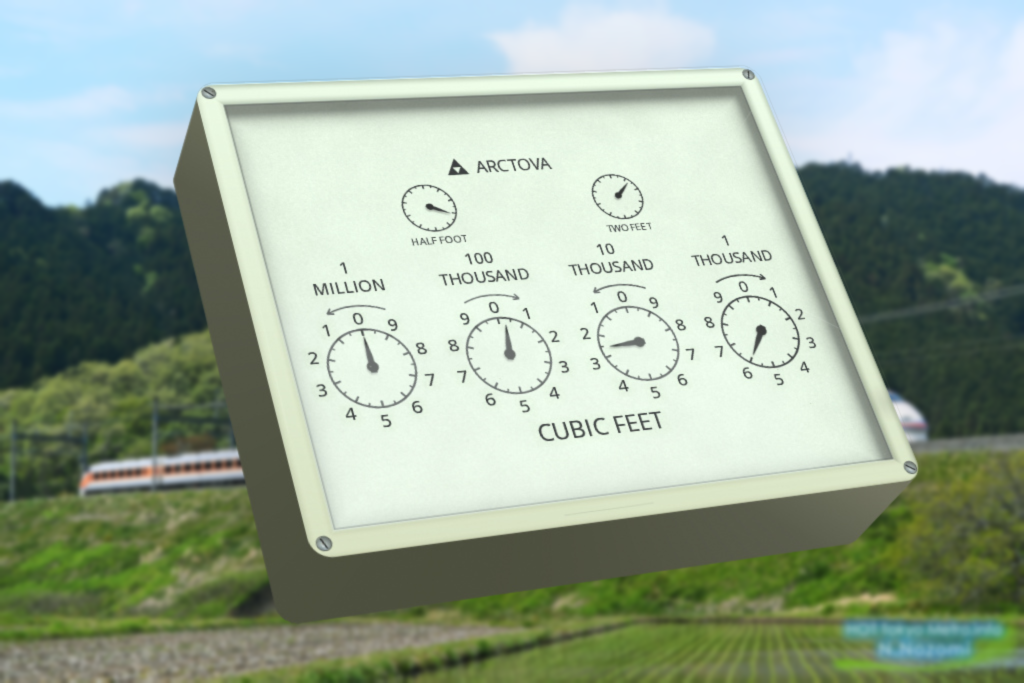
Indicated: 2600 (ft³)
